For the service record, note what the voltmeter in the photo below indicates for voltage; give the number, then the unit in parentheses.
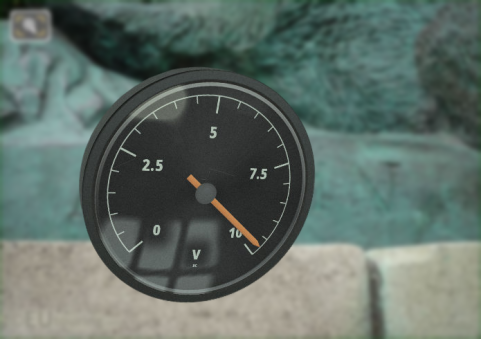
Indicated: 9.75 (V)
